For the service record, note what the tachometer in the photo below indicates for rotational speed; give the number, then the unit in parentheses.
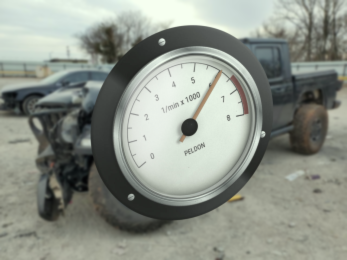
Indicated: 6000 (rpm)
